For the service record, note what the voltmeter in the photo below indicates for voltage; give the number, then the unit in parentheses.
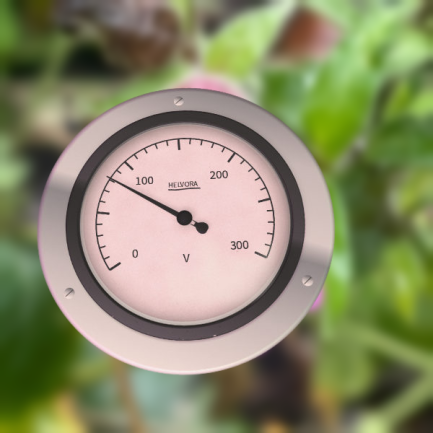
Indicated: 80 (V)
